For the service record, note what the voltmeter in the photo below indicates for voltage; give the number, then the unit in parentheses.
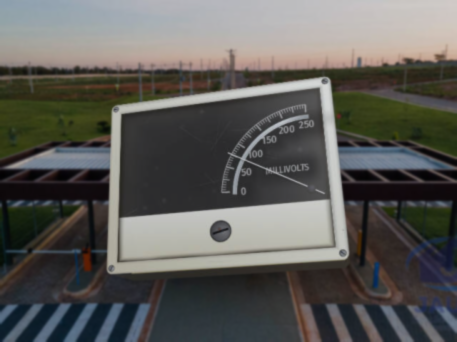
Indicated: 75 (mV)
